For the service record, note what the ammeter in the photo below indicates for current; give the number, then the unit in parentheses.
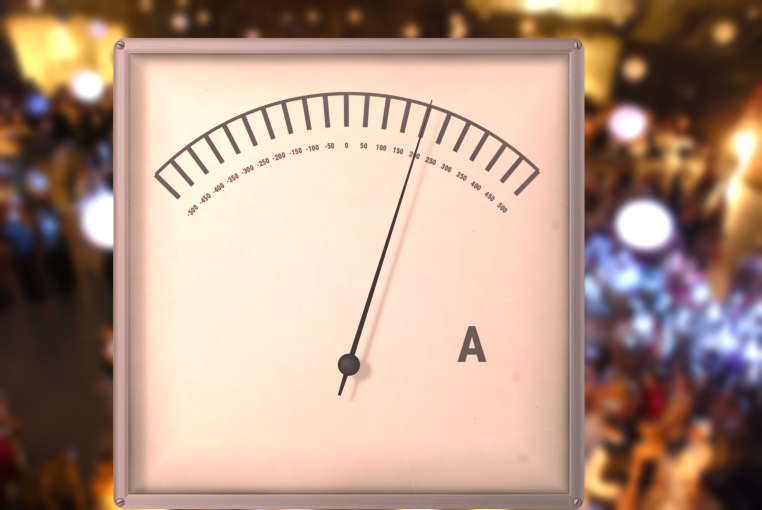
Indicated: 200 (A)
